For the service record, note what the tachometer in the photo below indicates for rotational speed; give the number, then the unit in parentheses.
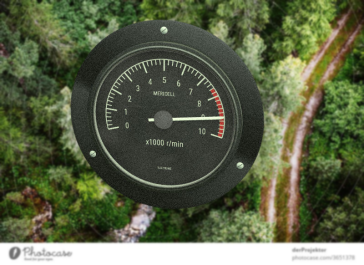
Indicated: 9000 (rpm)
